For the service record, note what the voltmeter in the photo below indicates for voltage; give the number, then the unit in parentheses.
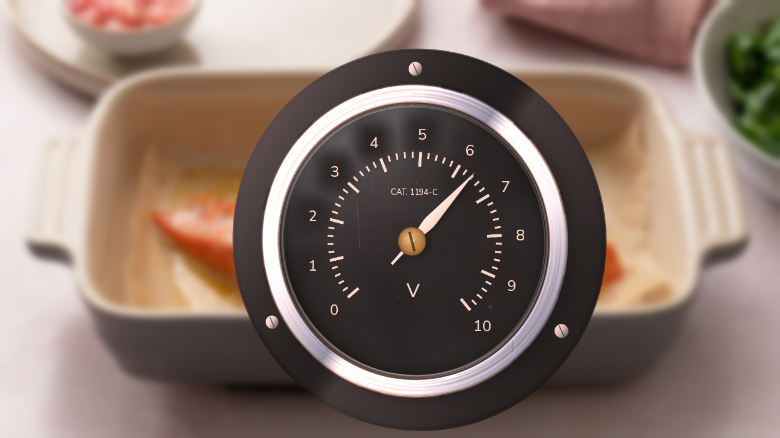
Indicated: 6.4 (V)
